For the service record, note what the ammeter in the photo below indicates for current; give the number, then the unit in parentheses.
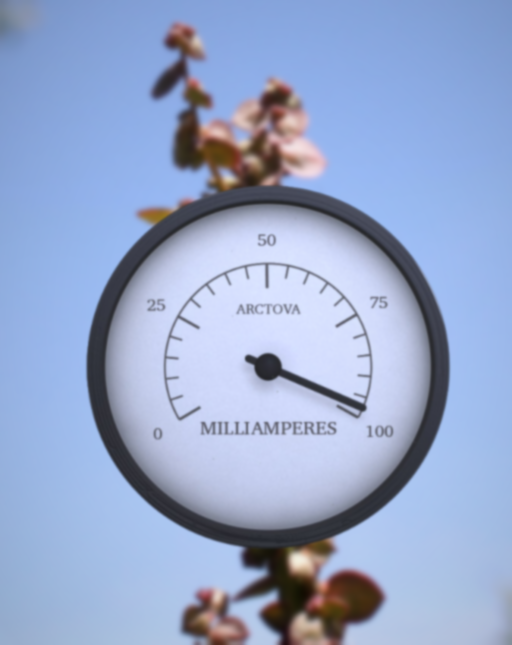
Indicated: 97.5 (mA)
